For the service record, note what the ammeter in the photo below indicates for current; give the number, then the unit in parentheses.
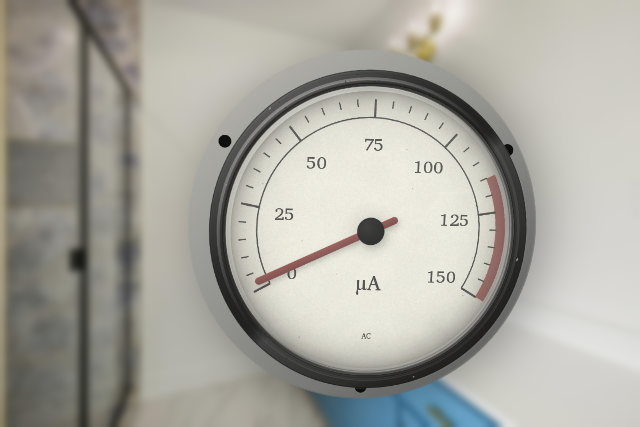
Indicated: 2.5 (µA)
